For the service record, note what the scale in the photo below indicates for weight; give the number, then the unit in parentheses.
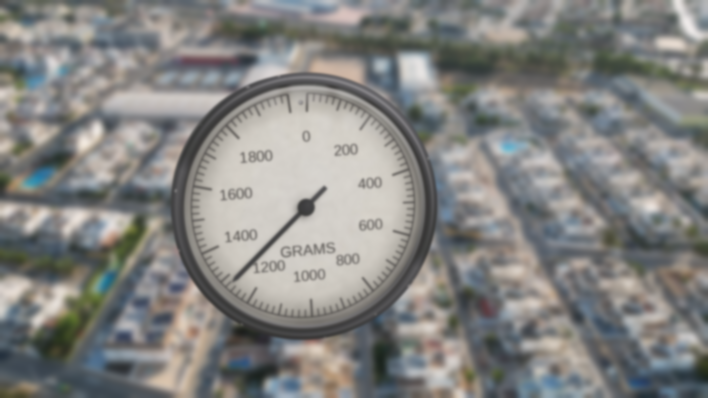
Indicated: 1280 (g)
